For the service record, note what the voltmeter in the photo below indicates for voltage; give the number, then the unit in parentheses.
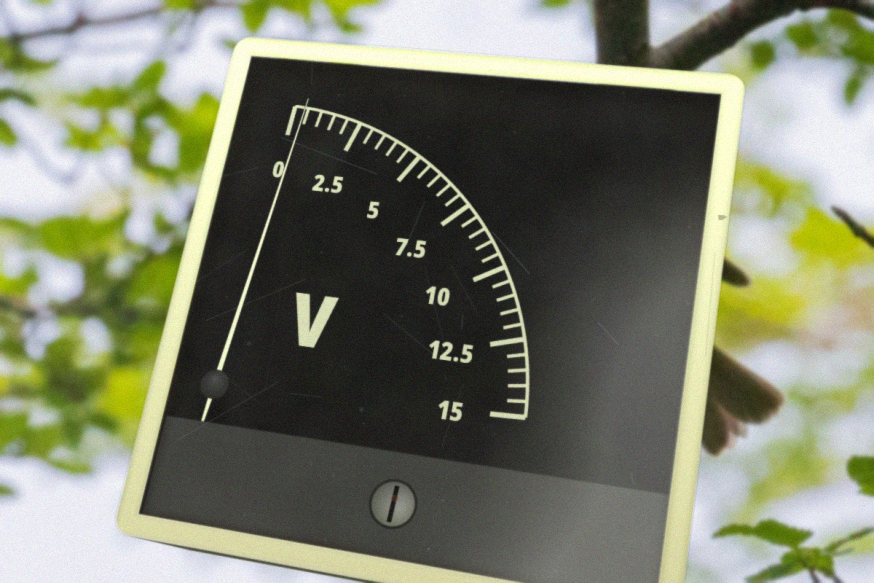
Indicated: 0.5 (V)
